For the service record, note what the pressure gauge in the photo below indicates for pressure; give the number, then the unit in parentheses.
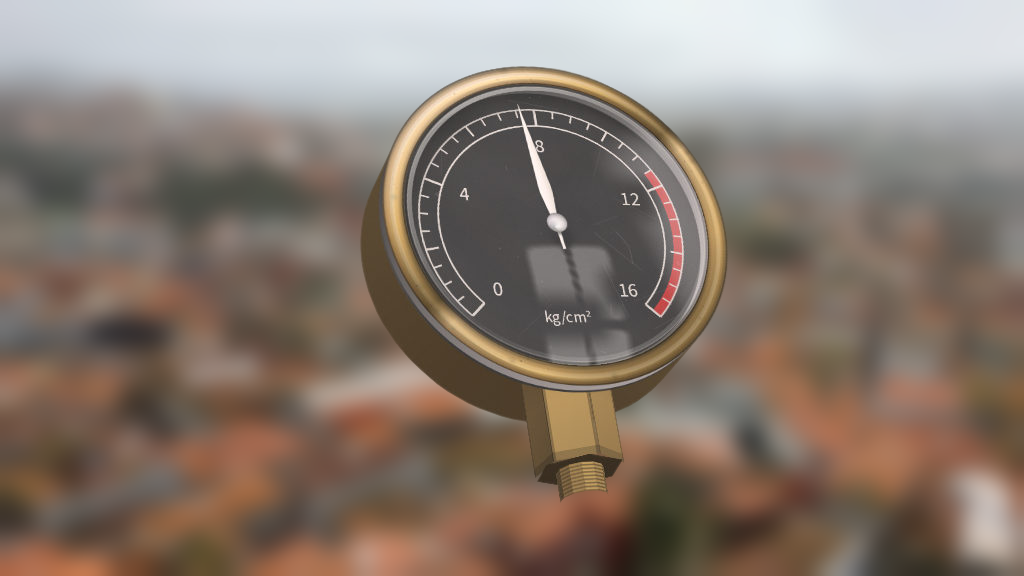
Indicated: 7.5 (kg/cm²)
